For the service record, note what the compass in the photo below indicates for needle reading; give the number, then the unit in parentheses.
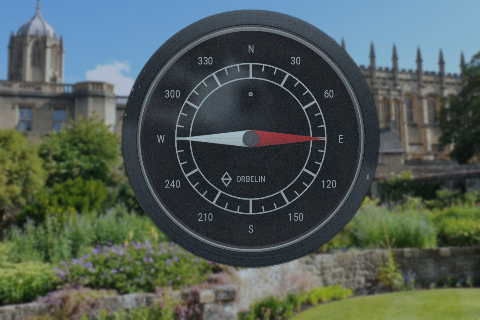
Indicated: 90 (°)
